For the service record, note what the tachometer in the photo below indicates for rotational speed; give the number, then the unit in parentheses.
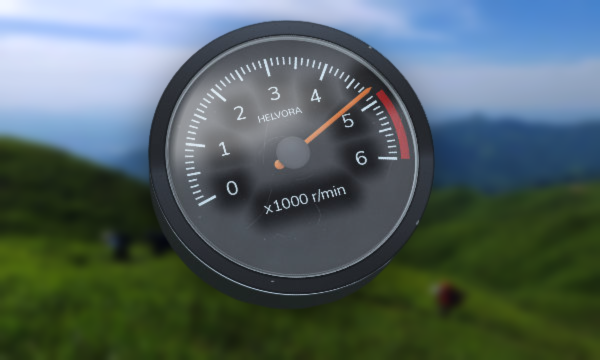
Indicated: 4800 (rpm)
